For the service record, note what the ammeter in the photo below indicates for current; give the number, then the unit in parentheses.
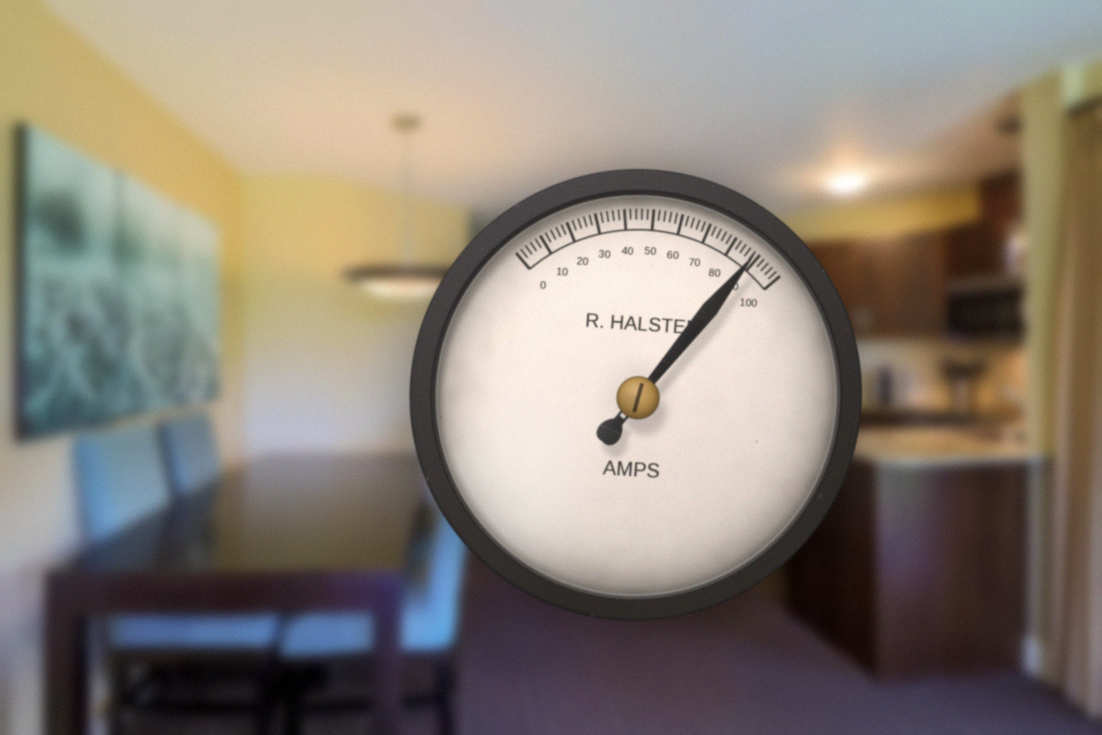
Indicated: 88 (A)
